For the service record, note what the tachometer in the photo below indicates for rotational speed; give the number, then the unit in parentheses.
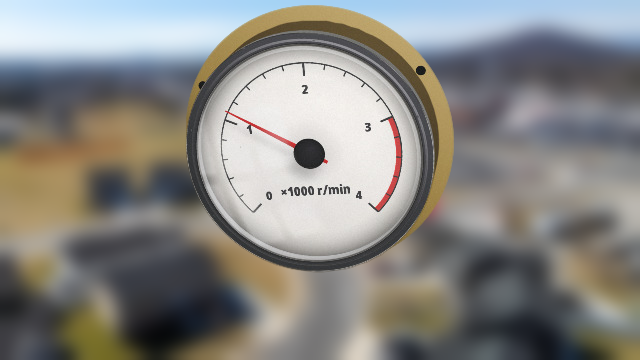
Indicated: 1100 (rpm)
